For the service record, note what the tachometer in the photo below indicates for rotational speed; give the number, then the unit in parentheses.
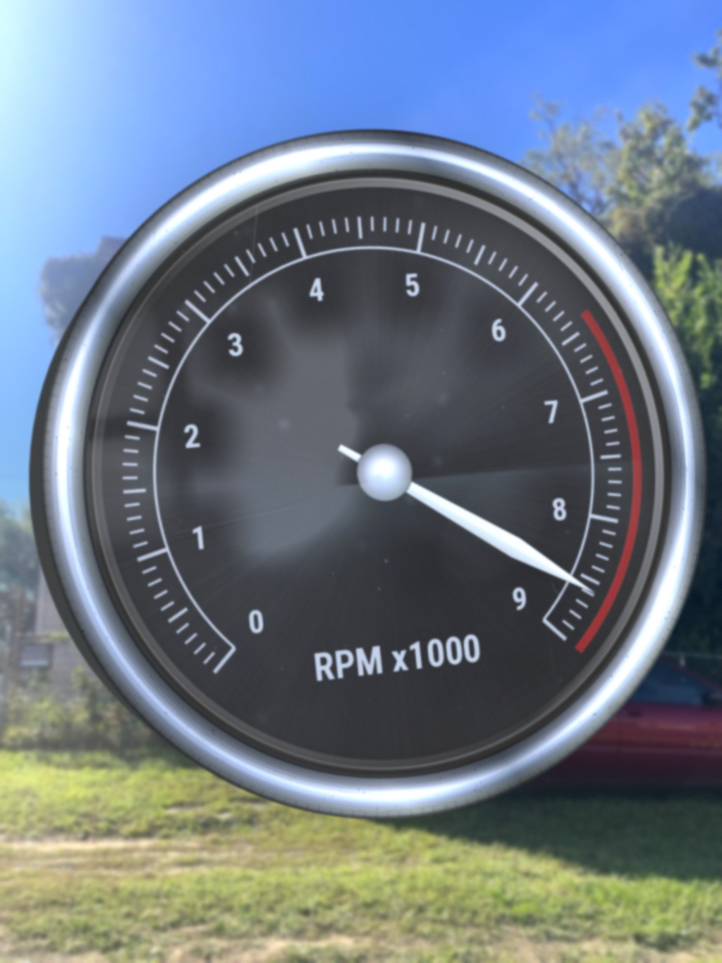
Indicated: 8600 (rpm)
